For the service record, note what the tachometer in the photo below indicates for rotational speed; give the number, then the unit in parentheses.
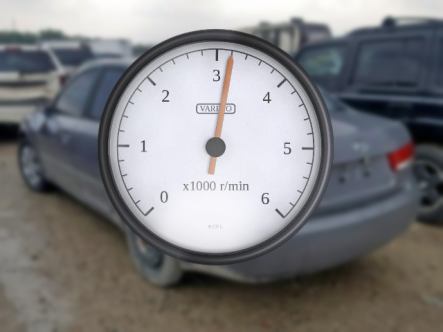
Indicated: 3200 (rpm)
